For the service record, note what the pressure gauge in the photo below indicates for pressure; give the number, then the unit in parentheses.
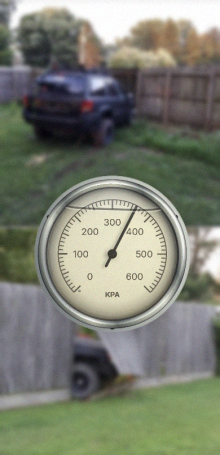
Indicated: 360 (kPa)
